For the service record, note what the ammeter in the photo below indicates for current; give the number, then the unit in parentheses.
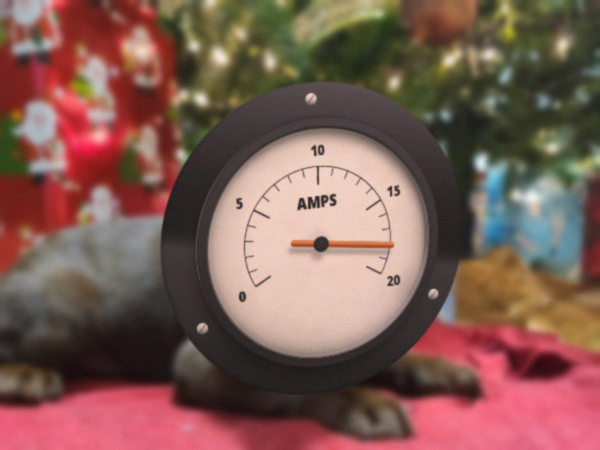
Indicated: 18 (A)
